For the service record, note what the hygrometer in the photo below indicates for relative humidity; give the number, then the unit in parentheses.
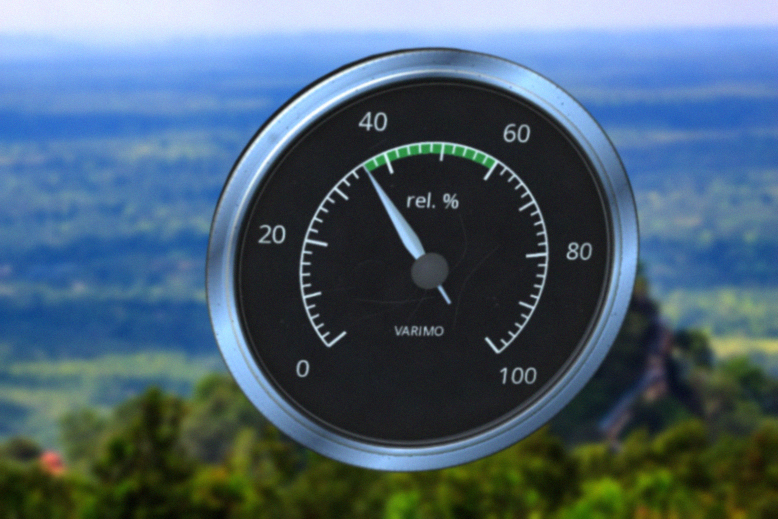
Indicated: 36 (%)
